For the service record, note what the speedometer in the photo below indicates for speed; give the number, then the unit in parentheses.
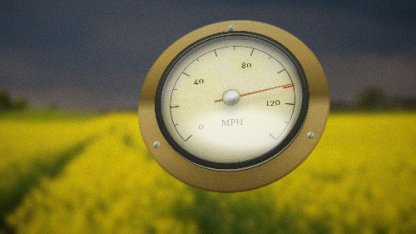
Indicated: 110 (mph)
